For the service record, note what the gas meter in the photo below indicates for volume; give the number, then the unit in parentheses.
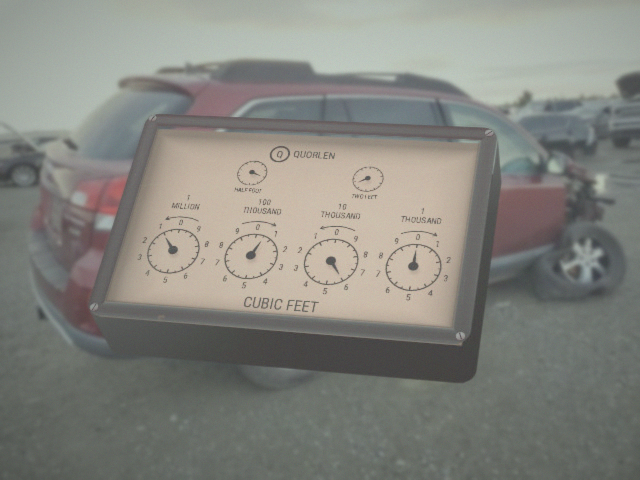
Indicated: 106000 (ft³)
